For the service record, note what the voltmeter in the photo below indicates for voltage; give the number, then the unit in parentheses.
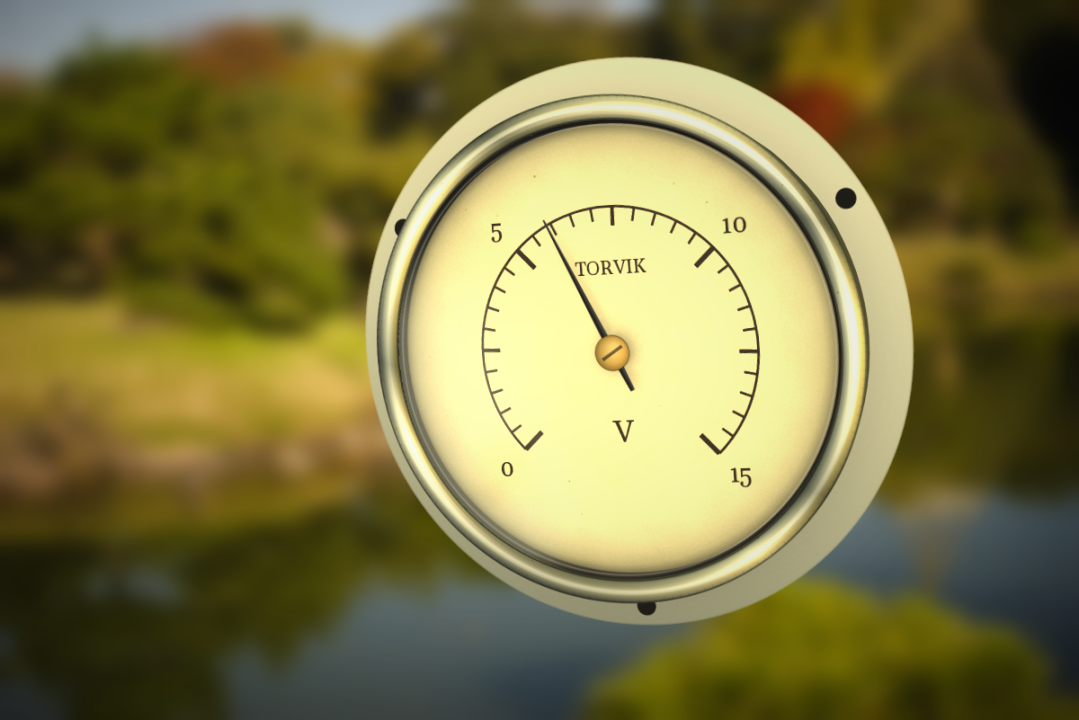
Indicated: 6 (V)
